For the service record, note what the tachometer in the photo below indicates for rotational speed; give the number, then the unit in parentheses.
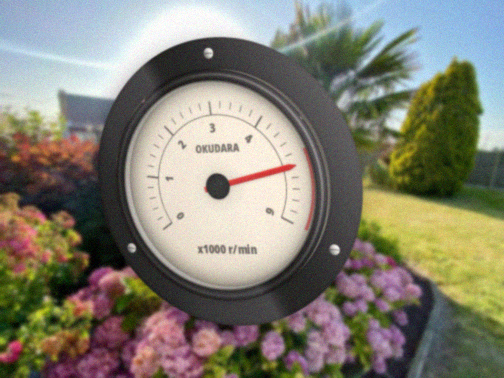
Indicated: 5000 (rpm)
